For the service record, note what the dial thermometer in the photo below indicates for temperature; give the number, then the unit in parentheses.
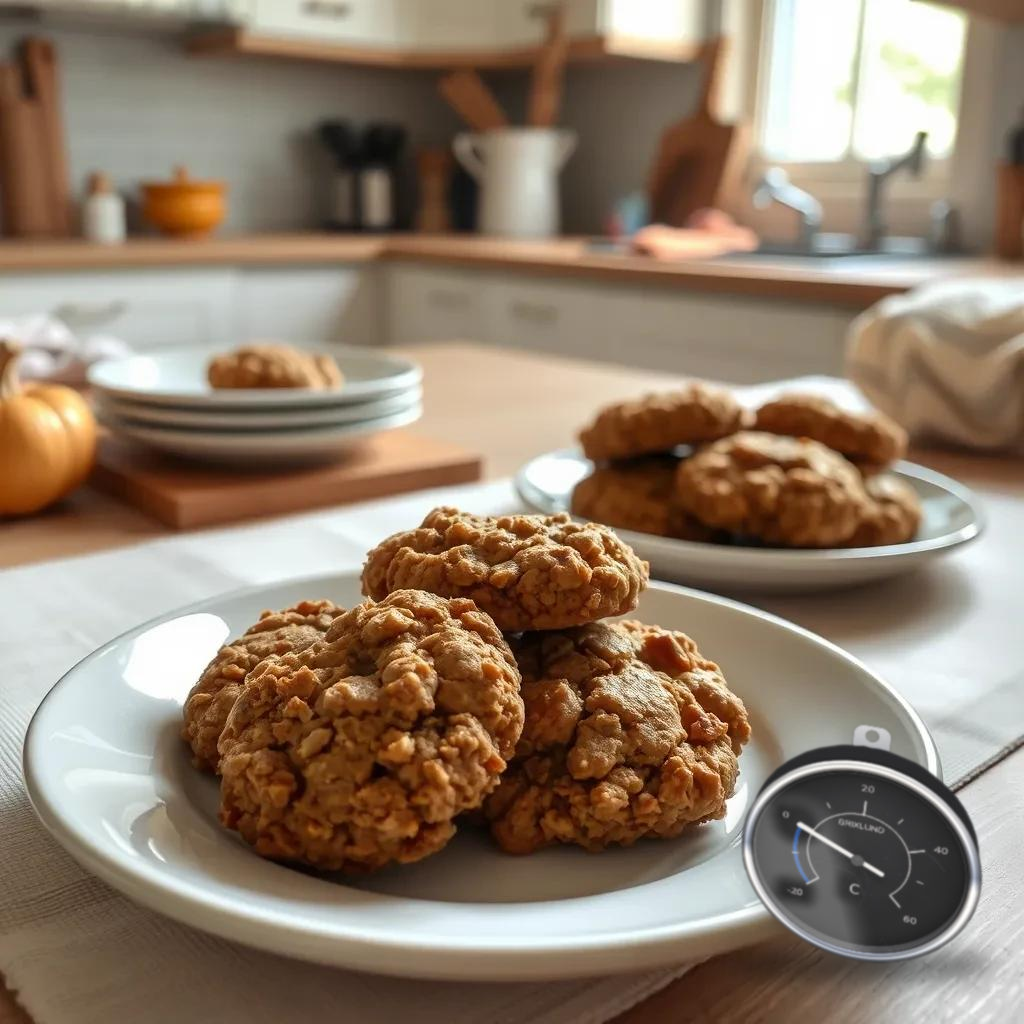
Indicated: 0 (°C)
